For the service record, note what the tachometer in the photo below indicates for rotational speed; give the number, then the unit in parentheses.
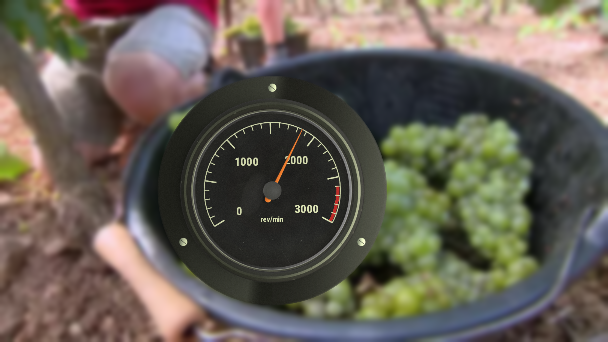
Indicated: 1850 (rpm)
